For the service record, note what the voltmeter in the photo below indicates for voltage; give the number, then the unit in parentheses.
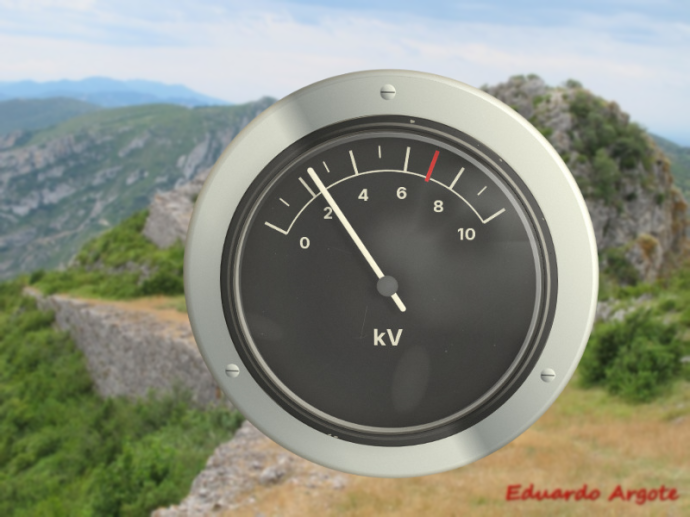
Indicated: 2.5 (kV)
